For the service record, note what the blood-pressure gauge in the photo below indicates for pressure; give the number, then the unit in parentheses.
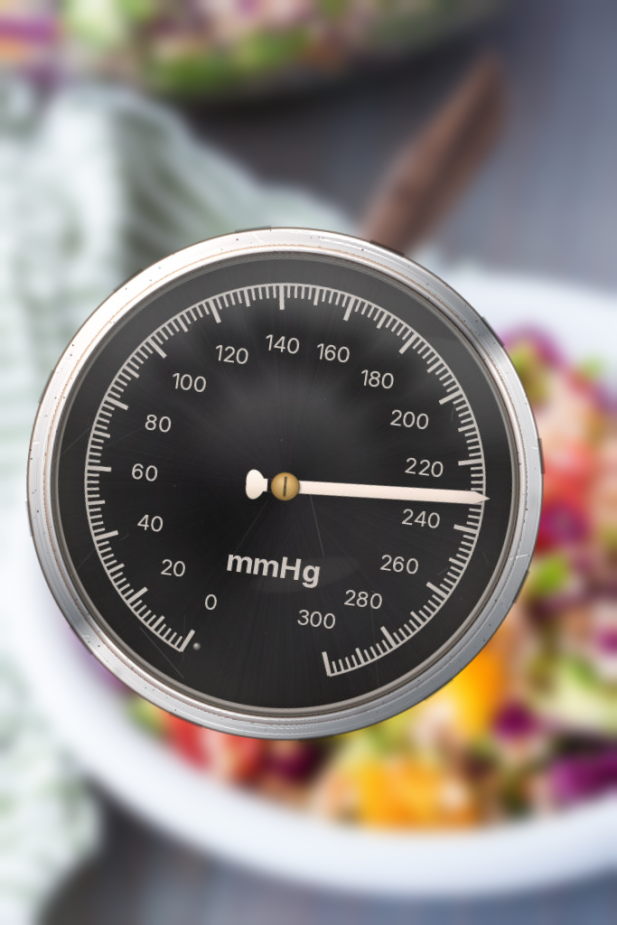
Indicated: 230 (mmHg)
